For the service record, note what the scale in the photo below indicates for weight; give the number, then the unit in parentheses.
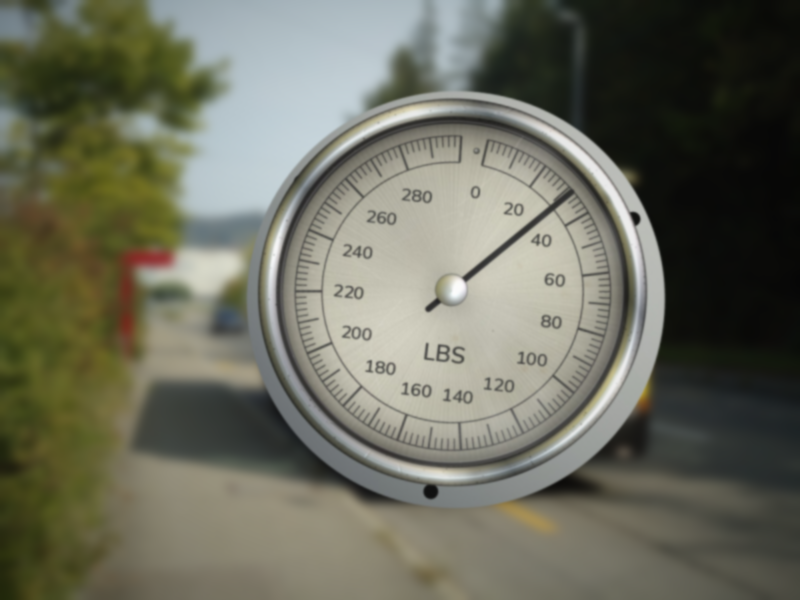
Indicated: 32 (lb)
